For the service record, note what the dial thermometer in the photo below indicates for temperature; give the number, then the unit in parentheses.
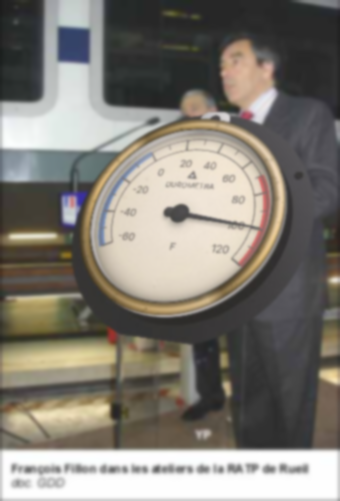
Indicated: 100 (°F)
